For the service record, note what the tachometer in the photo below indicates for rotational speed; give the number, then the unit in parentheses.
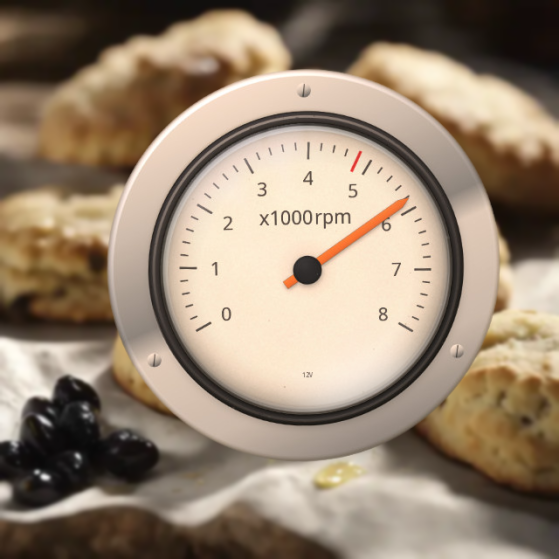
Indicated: 5800 (rpm)
